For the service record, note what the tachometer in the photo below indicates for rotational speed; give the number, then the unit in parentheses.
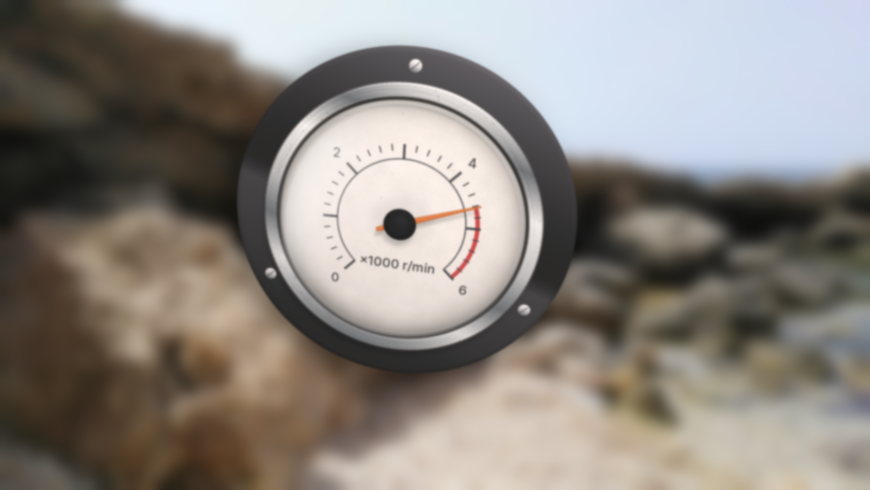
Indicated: 4600 (rpm)
